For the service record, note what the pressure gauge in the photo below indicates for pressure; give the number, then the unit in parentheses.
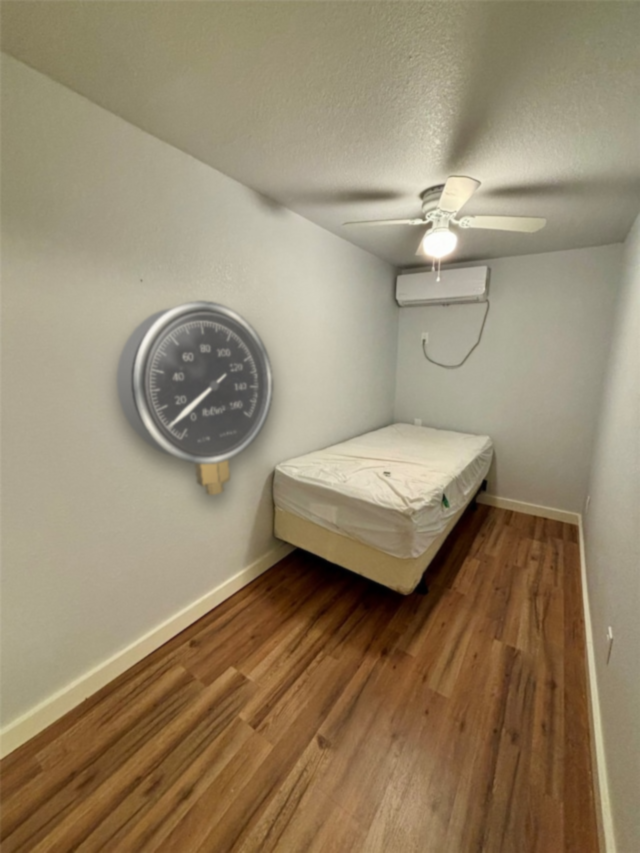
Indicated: 10 (psi)
